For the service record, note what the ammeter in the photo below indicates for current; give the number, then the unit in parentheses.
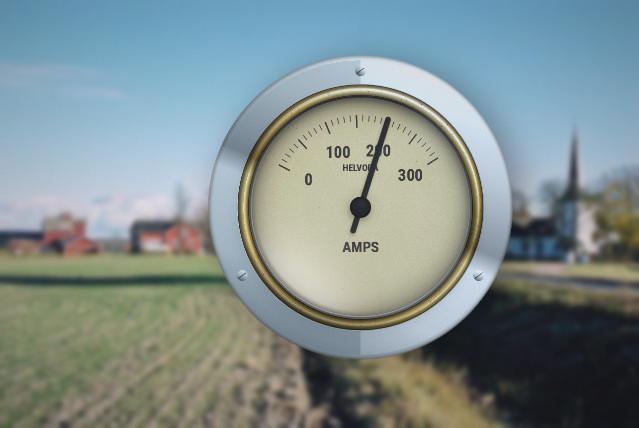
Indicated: 200 (A)
